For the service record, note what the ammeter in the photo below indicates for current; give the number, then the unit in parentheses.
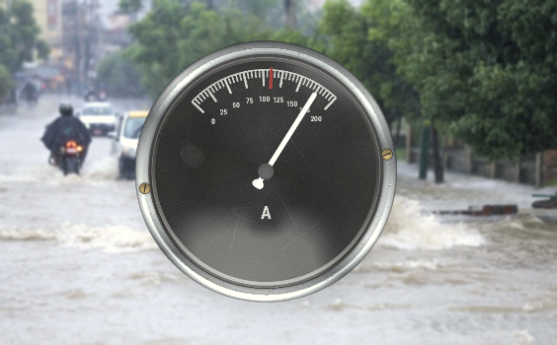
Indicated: 175 (A)
